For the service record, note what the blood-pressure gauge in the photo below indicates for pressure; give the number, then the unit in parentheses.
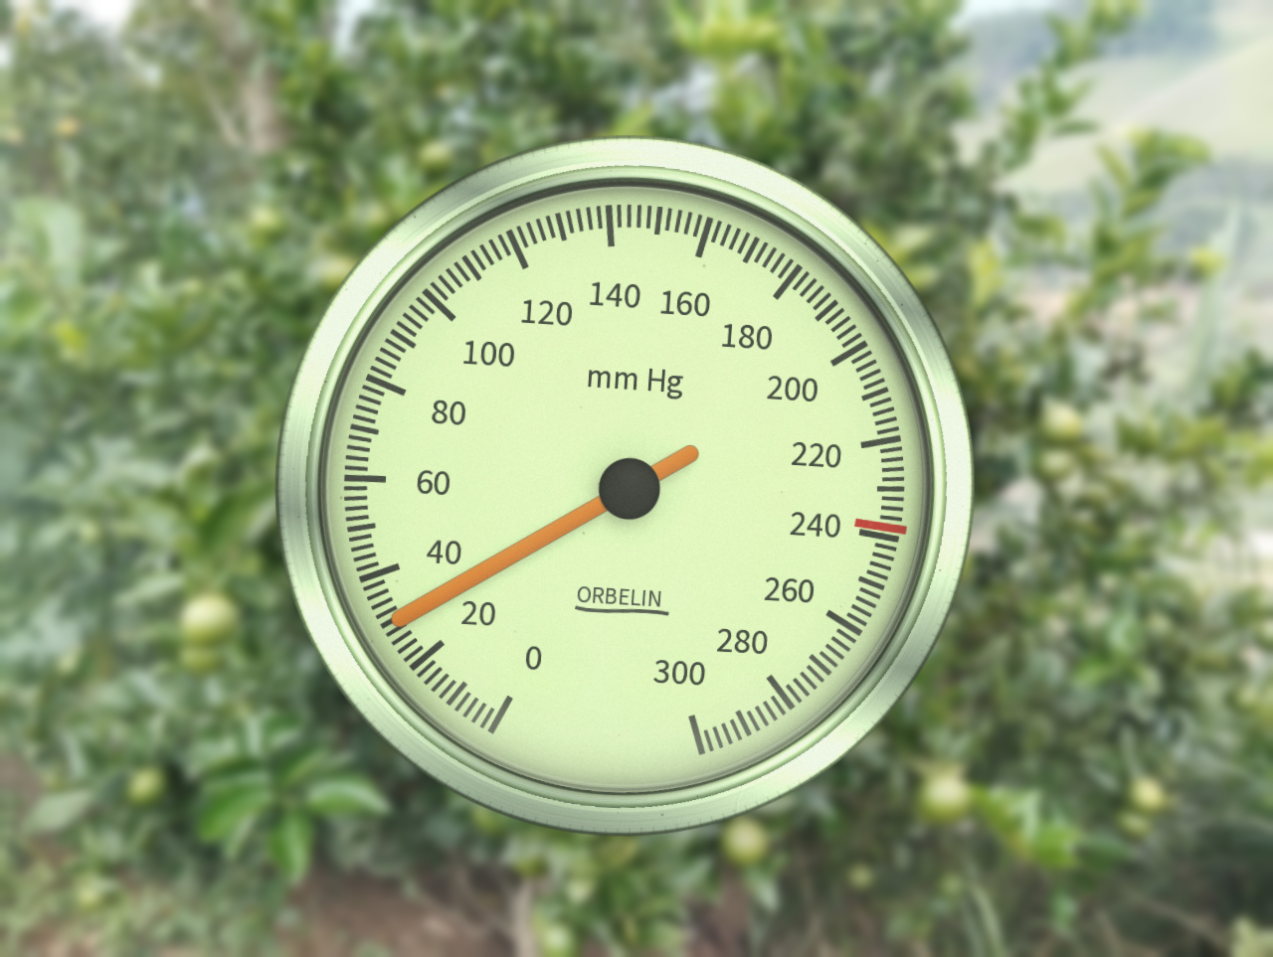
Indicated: 30 (mmHg)
